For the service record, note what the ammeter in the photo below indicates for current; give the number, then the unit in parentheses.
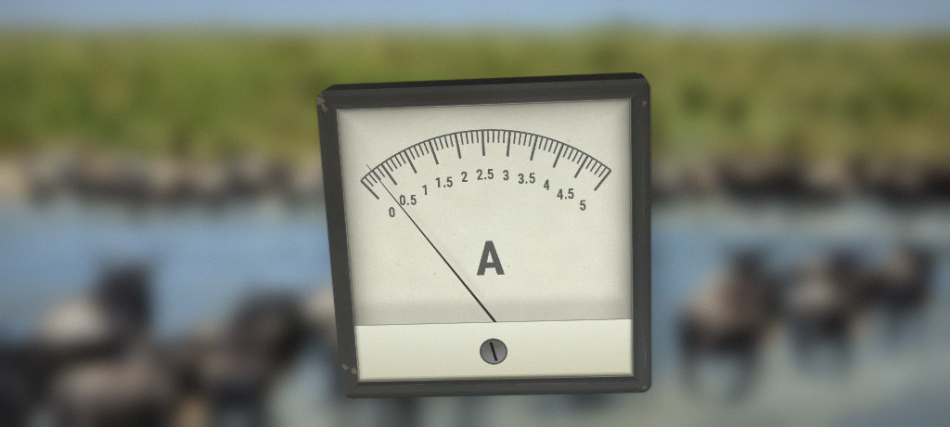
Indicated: 0.3 (A)
